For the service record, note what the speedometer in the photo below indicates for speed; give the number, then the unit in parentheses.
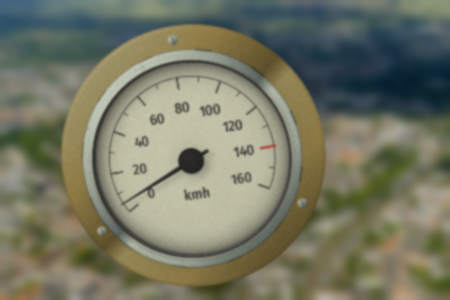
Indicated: 5 (km/h)
